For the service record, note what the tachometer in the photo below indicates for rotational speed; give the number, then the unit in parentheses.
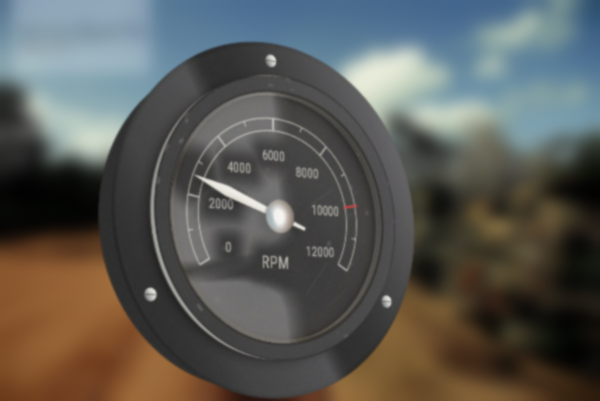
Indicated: 2500 (rpm)
